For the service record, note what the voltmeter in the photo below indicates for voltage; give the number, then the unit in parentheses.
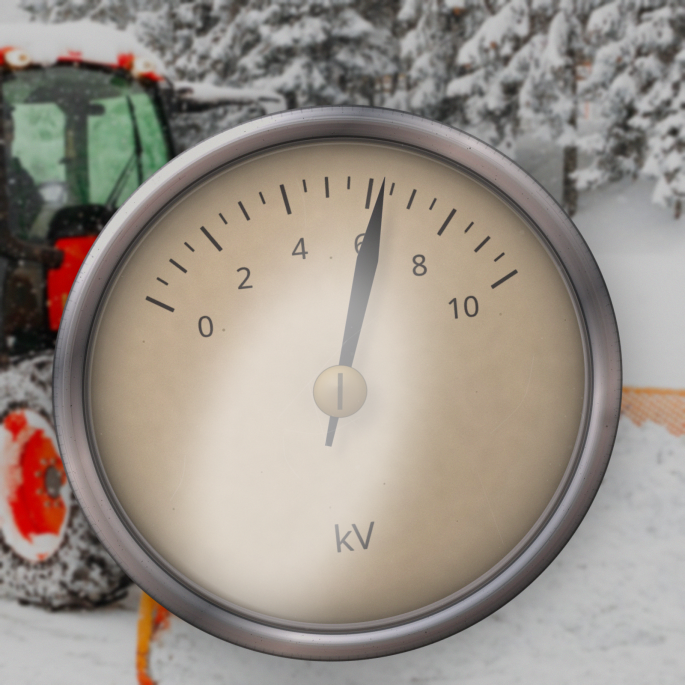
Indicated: 6.25 (kV)
